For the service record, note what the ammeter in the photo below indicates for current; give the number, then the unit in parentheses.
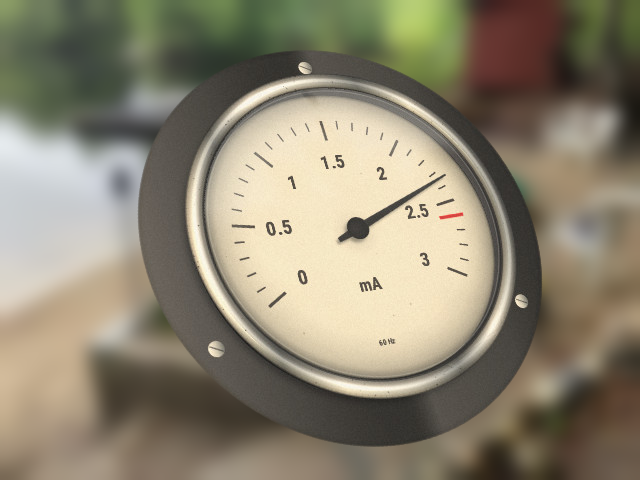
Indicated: 2.35 (mA)
